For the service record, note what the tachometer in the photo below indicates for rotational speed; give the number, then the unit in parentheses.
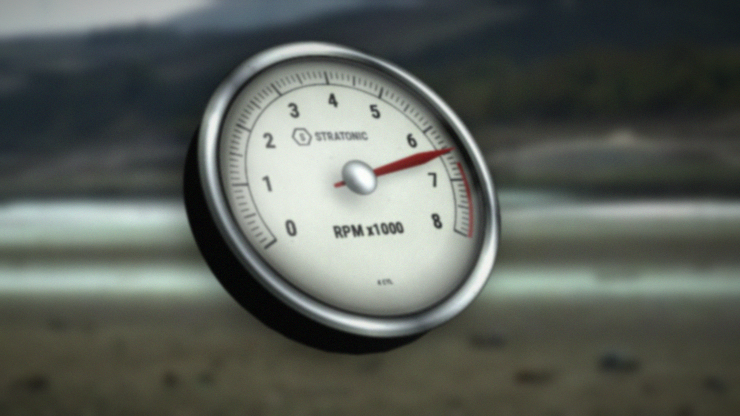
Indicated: 6500 (rpm)
